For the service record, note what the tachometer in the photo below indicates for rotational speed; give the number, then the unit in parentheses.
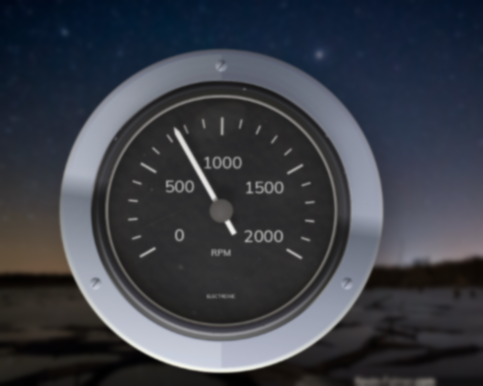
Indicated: 750 (rpm)
